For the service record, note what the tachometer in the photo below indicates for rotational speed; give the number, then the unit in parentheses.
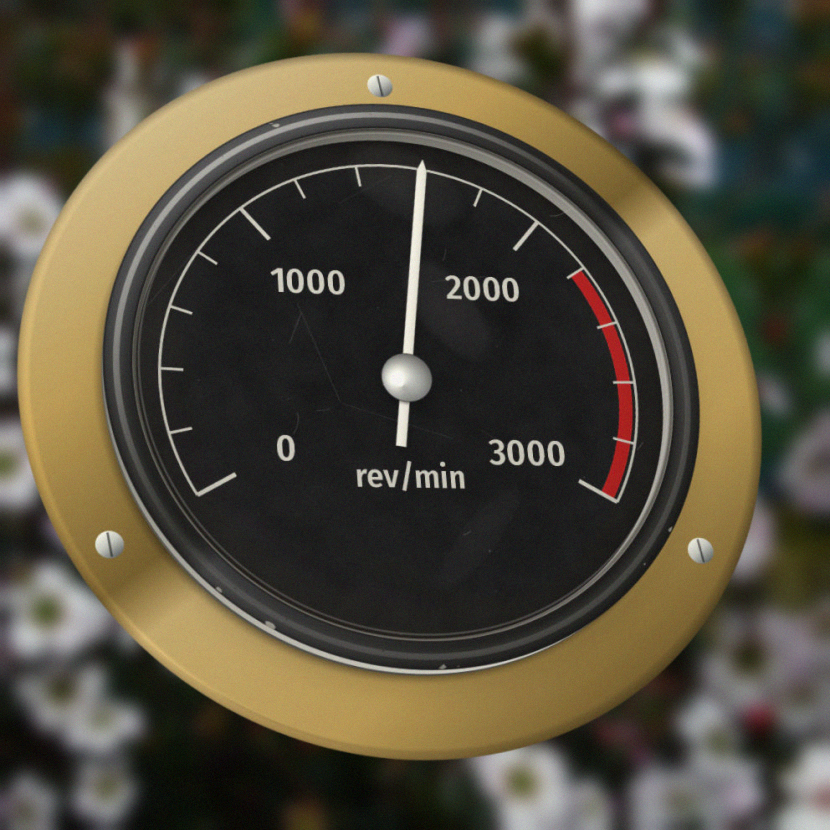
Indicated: 1600 (rpm)
